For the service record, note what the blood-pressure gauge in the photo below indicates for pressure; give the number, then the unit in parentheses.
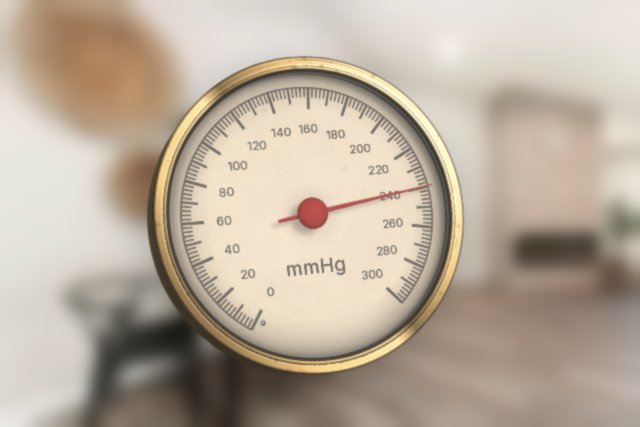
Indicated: 240 (mmHg)
